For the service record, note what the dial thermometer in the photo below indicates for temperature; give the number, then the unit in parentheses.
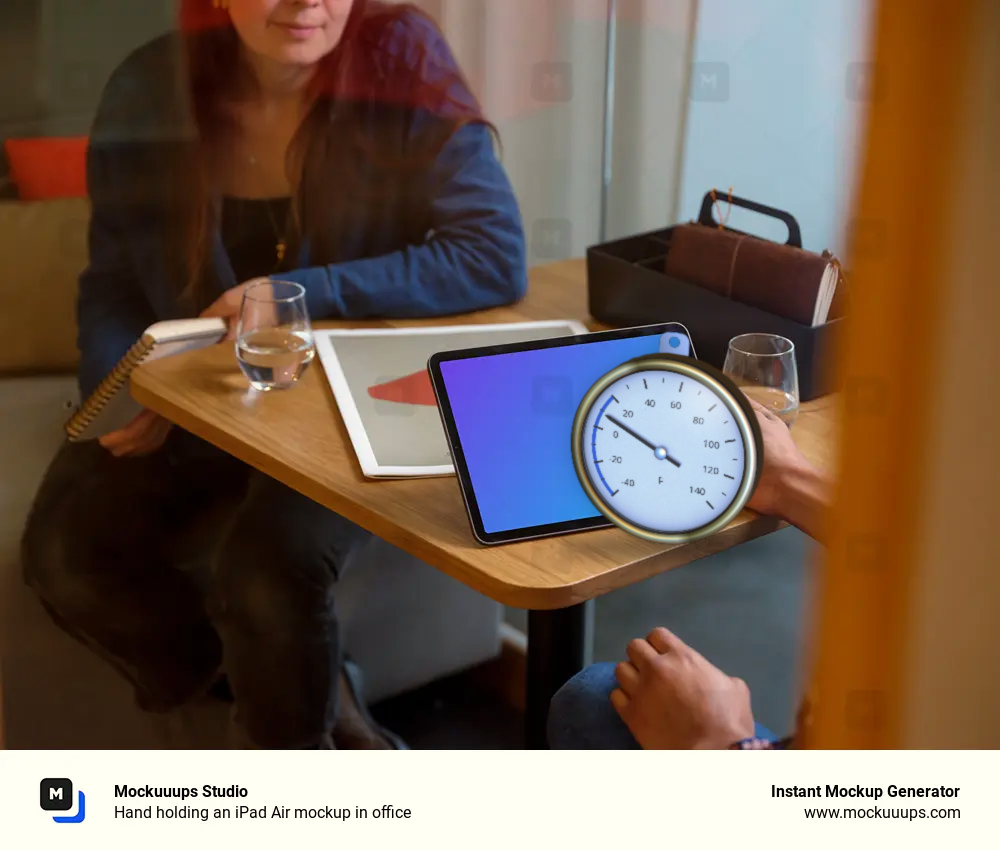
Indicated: 10 (°F)
